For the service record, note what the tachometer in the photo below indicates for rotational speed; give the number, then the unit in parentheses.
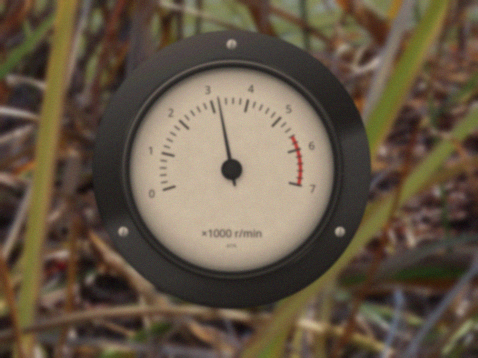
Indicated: 3200 (rpm)
